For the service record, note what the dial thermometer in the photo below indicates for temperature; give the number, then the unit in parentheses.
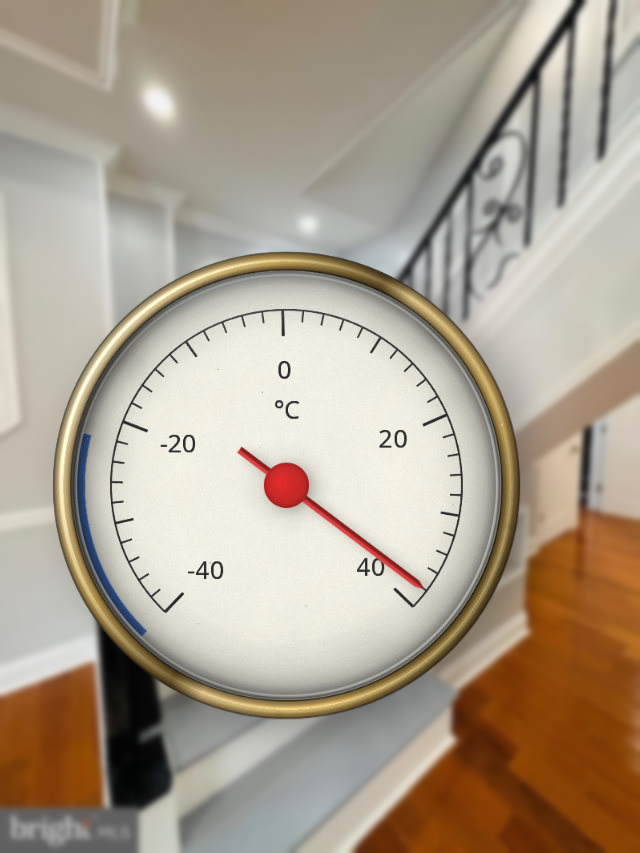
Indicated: 38 (°C)
